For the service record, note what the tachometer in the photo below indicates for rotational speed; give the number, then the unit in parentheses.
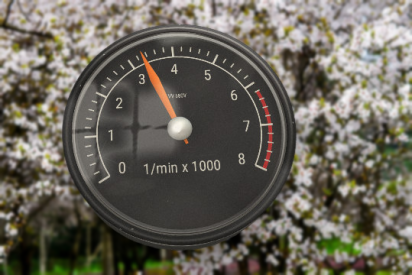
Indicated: 3300 (rpm)
